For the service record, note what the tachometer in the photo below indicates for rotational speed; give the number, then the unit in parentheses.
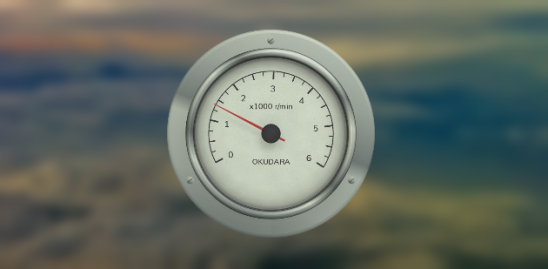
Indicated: 1375 (rpm)
